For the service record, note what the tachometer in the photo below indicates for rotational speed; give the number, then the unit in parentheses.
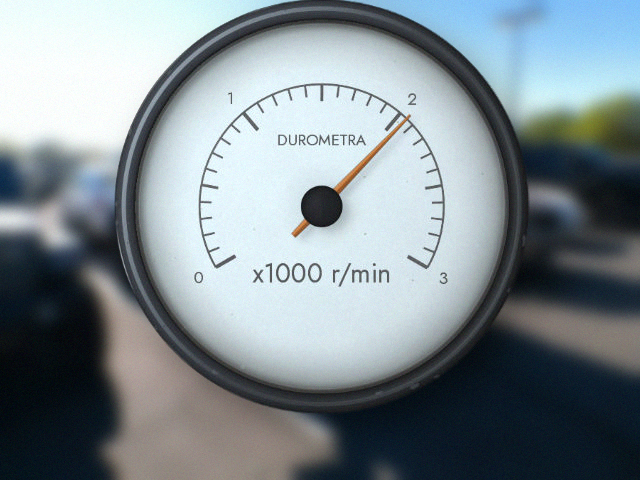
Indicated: 2050 (rpm)
